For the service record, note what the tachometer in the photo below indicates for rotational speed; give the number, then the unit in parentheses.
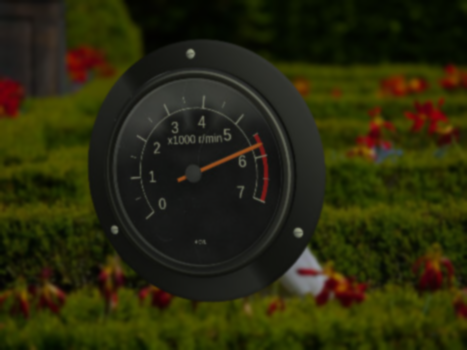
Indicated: 5750 (rpm)
